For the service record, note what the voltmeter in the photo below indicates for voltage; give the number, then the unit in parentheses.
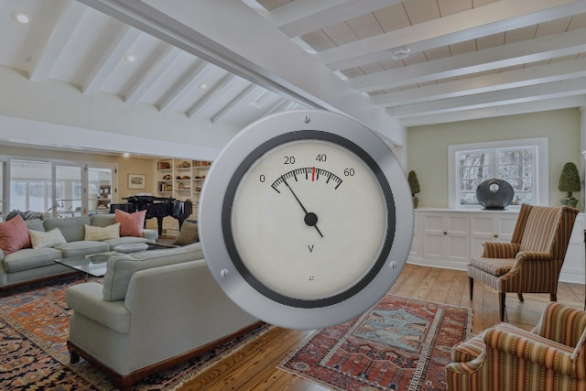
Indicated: 10 (V)
